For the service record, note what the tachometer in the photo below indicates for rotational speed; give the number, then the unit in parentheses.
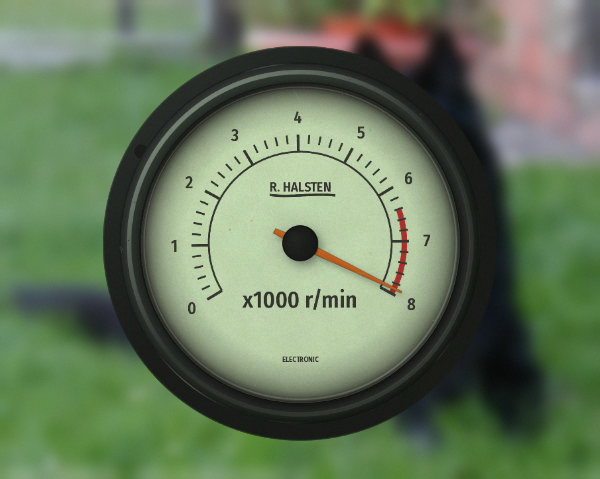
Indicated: 7900 (rpm)
